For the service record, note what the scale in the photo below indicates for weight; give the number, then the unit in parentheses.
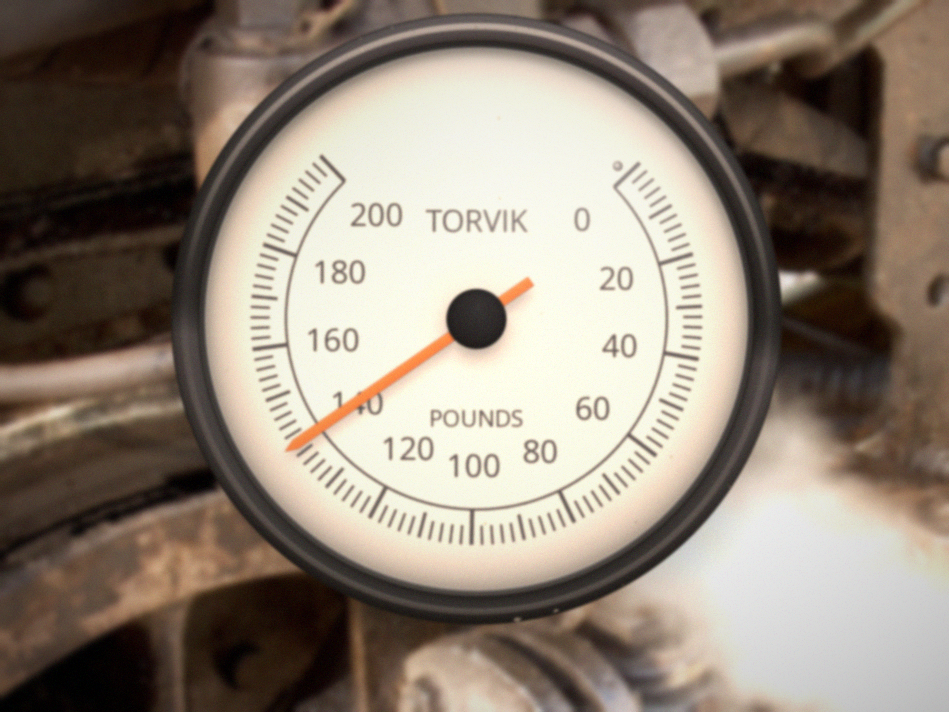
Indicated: 140 (lb)
